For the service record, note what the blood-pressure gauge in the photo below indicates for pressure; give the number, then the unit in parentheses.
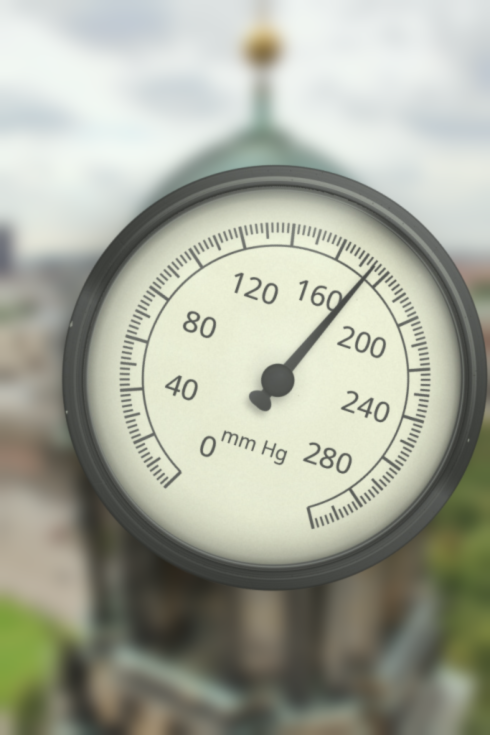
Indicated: 174 (mmHg)
